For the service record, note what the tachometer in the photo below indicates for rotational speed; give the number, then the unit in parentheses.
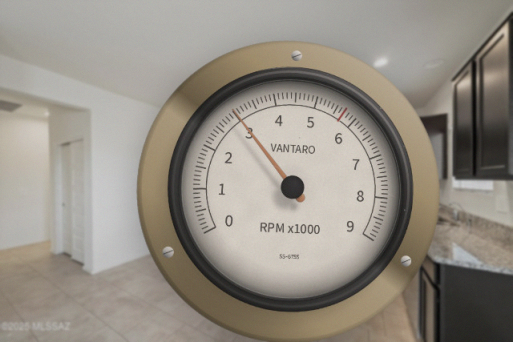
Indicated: 3000 (rpm)
